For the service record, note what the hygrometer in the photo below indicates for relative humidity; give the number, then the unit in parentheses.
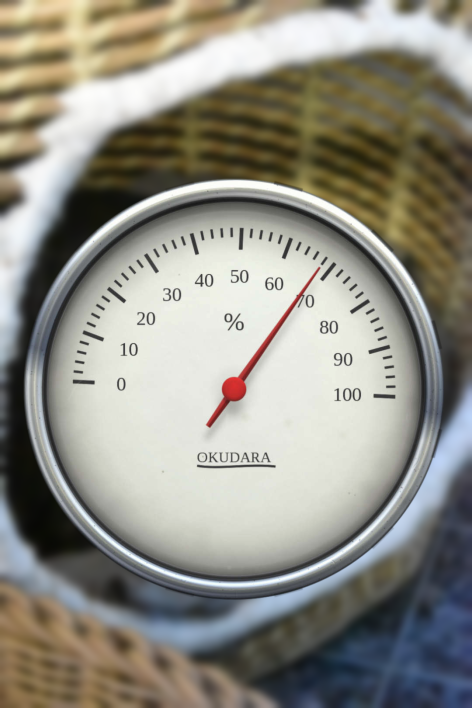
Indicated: 68 (%)
